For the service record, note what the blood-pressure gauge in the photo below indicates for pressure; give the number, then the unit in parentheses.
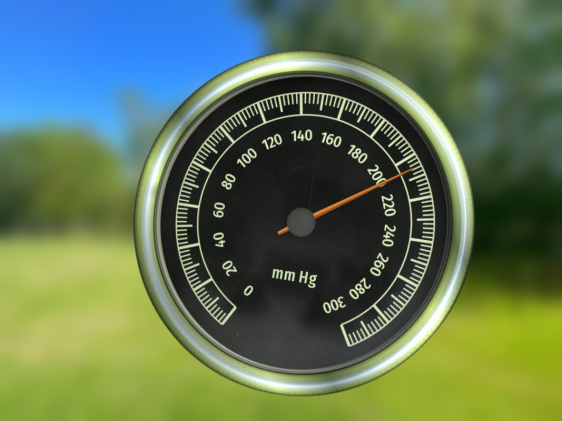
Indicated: 206 (mmHg)
